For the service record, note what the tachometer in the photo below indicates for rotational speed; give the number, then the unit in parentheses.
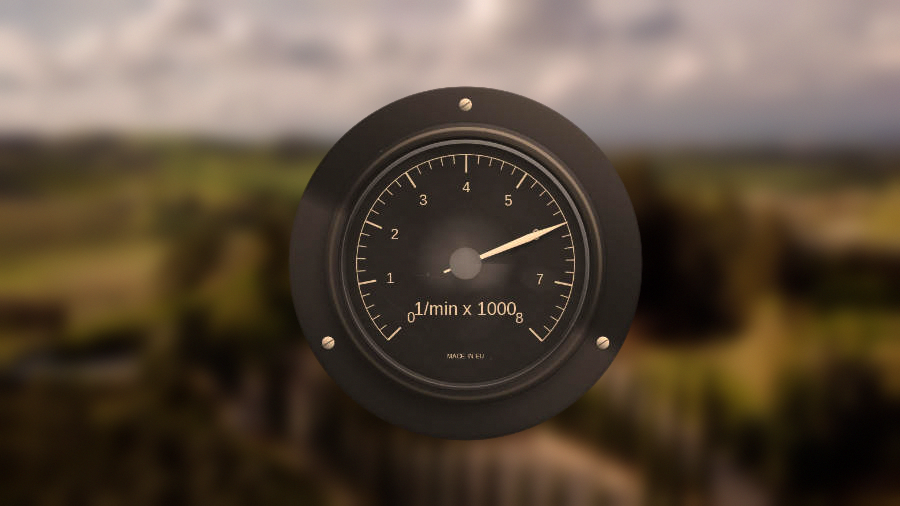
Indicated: 6000 (rpm)
